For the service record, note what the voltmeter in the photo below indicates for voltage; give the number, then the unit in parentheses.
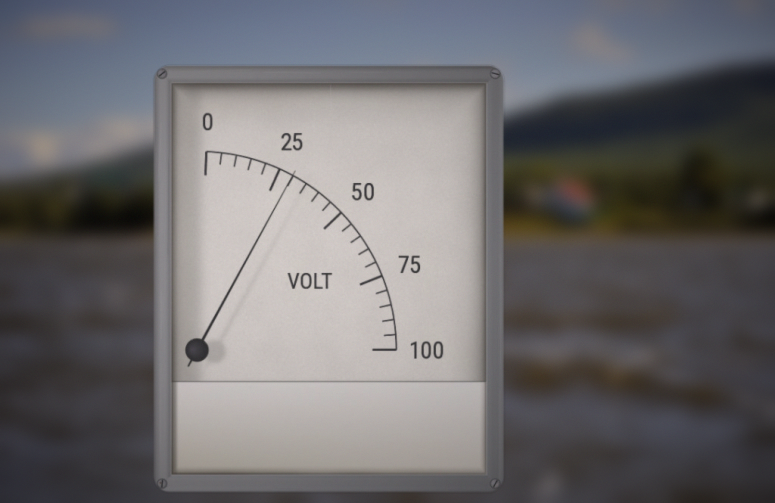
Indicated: 30 (V)
